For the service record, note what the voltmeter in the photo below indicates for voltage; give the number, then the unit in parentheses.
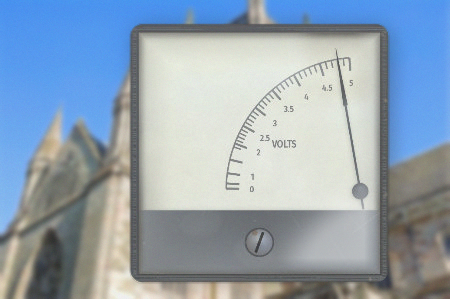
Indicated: 4.8 (V)
